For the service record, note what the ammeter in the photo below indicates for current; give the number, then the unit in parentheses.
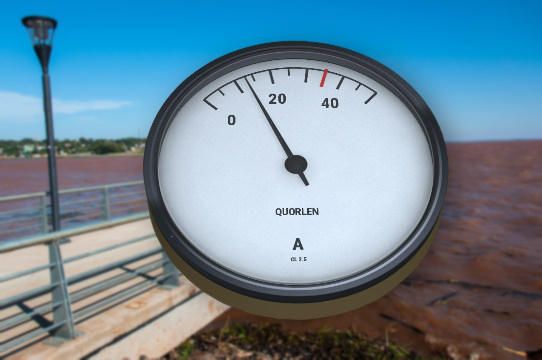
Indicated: 12.5 (A)
